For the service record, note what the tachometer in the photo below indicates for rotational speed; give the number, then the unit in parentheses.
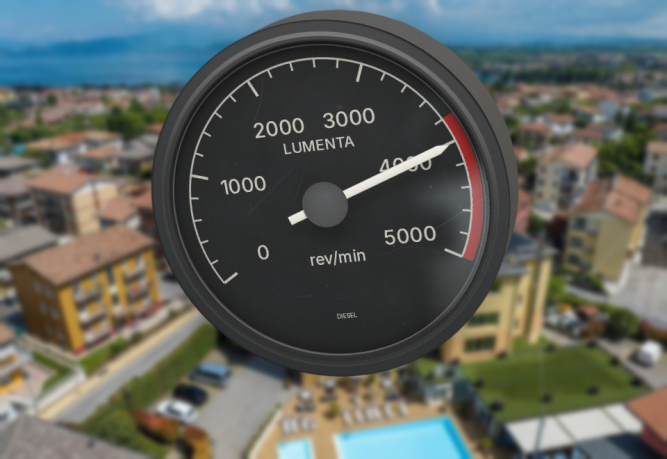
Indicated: 4000 (rpm)
